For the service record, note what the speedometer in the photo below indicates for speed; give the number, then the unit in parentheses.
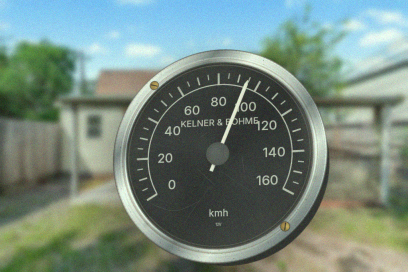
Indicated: 95 (km/h)
